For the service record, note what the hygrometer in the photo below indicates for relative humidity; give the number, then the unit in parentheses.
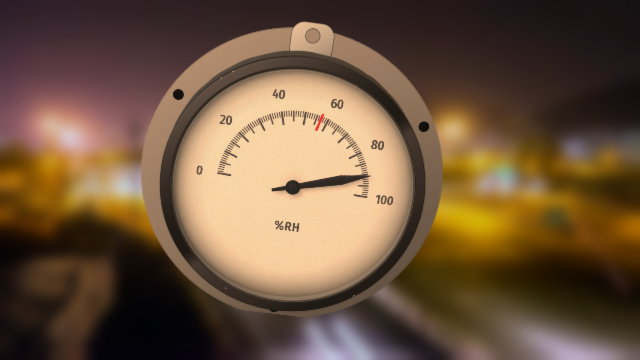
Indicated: 90 (%)
